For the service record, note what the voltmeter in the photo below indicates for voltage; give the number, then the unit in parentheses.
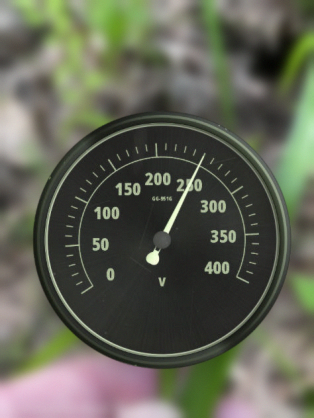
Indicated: 250 (V)
